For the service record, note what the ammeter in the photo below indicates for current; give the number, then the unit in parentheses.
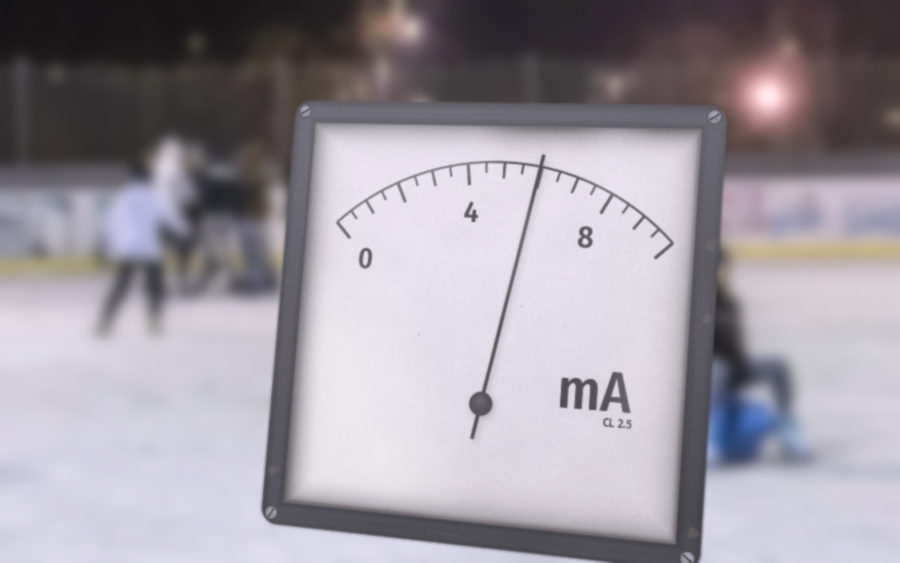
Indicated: 6 (mA)
